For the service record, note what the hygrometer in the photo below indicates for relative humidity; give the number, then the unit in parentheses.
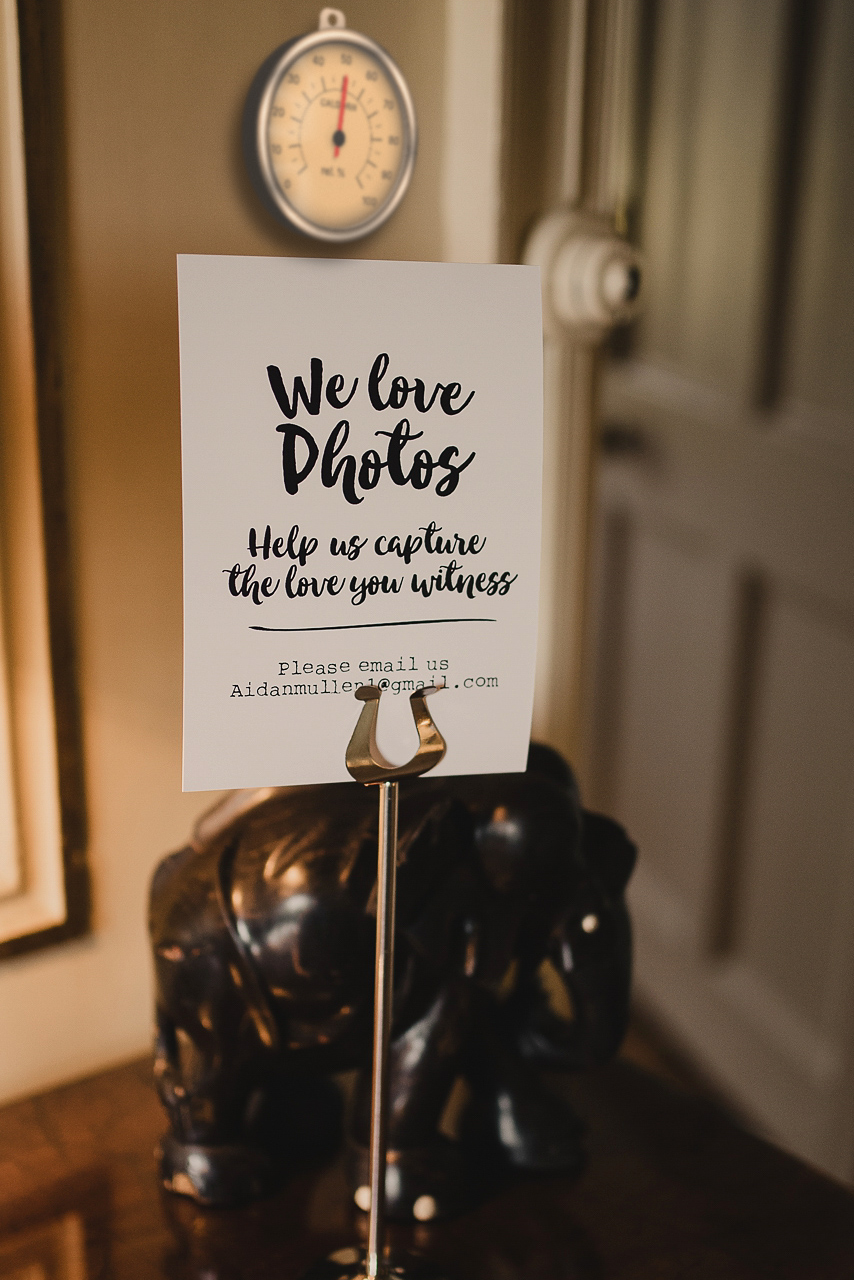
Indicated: 50 (%)
